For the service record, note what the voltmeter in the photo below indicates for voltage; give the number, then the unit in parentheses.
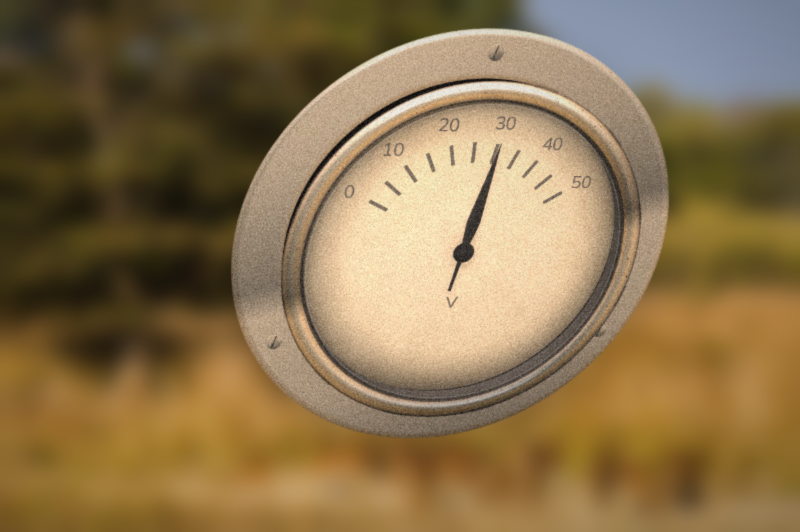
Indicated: 30 (V)
